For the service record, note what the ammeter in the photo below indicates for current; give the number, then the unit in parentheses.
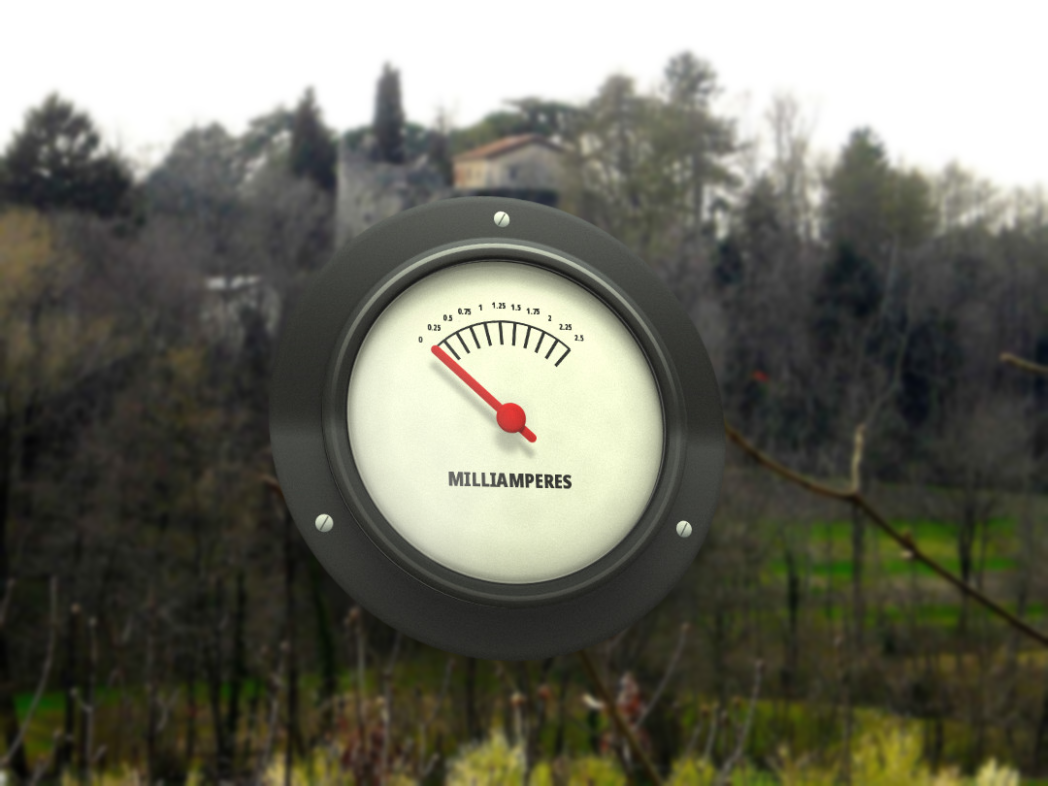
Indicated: 0 (mA)
